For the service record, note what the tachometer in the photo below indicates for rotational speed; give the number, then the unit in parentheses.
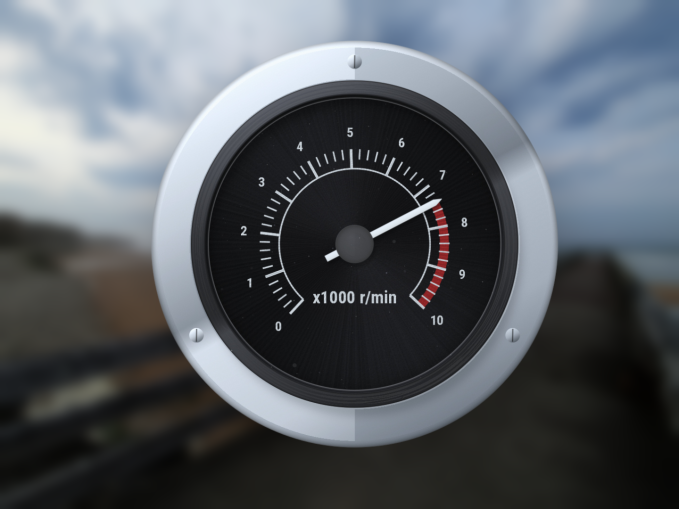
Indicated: 7400 (rpm)
